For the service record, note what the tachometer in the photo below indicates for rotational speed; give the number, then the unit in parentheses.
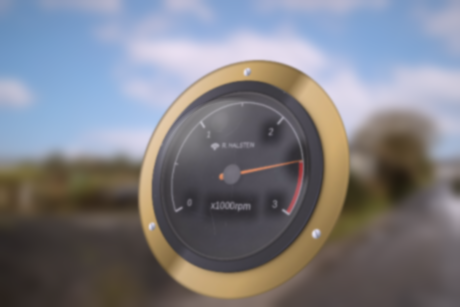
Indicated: 2500 (rpm)
